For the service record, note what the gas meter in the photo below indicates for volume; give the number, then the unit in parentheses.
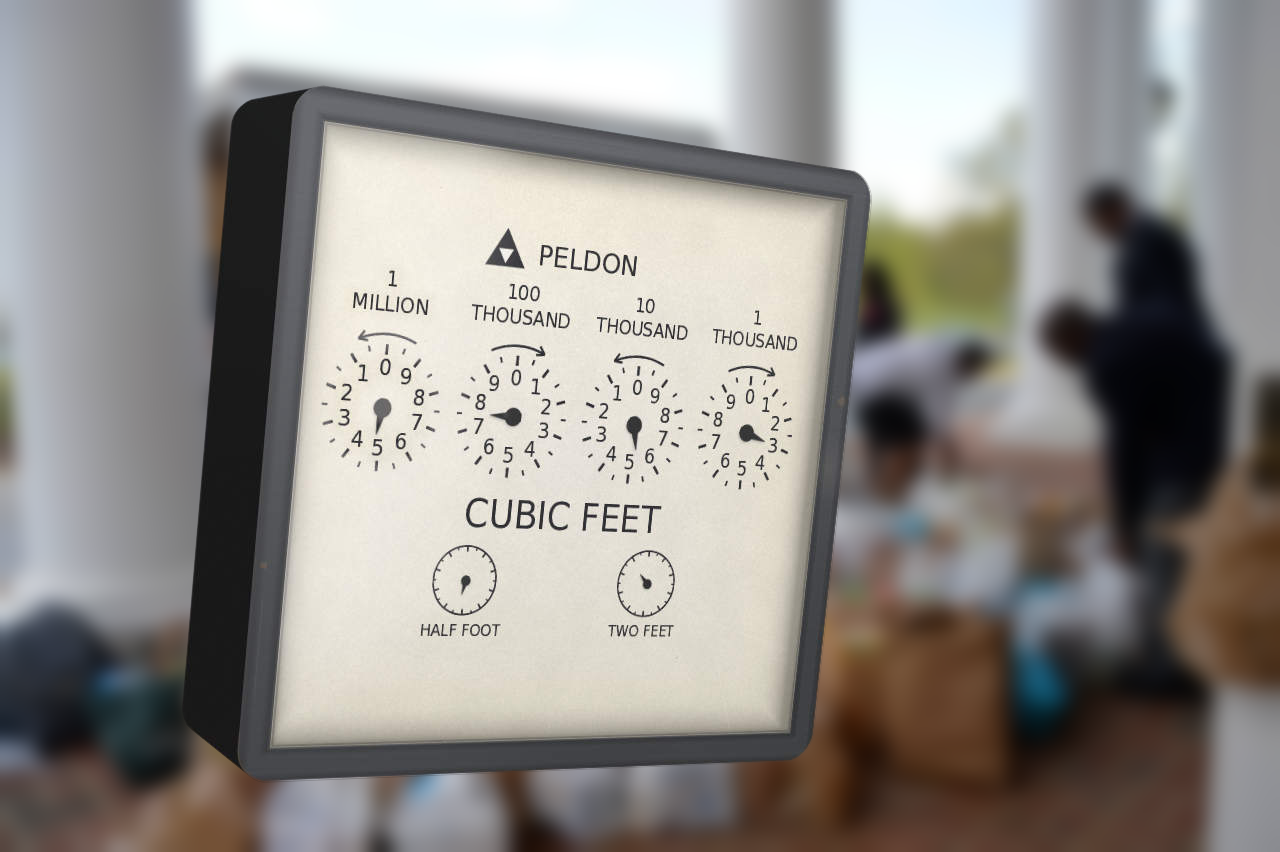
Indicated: 475300 (ft³)
